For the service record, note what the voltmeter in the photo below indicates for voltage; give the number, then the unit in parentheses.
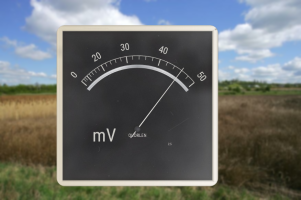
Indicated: 46 (mV)
